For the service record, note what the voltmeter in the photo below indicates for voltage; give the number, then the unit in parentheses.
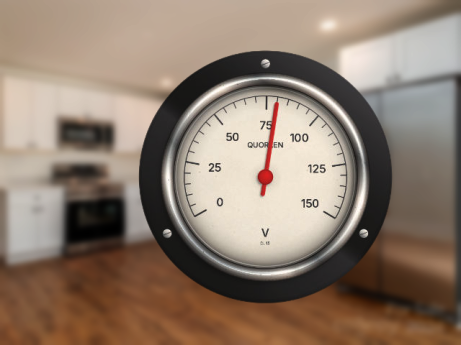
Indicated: 80 (V)
